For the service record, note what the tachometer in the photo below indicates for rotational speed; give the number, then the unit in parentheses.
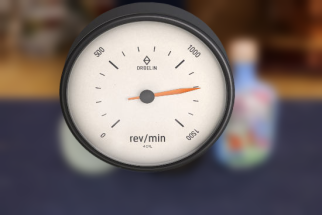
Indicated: 1200 (rpm)
